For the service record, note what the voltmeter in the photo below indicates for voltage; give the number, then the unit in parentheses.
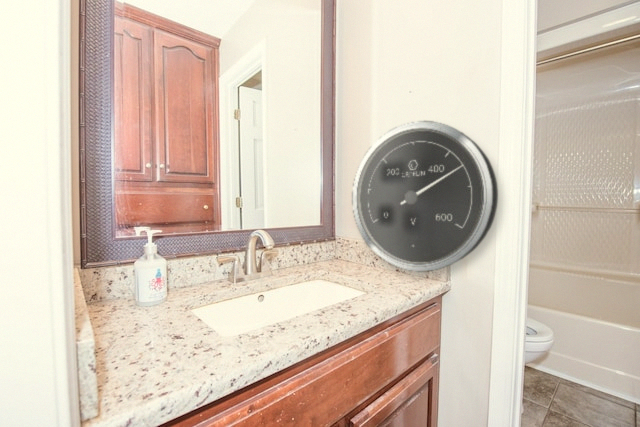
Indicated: 450 (V)
